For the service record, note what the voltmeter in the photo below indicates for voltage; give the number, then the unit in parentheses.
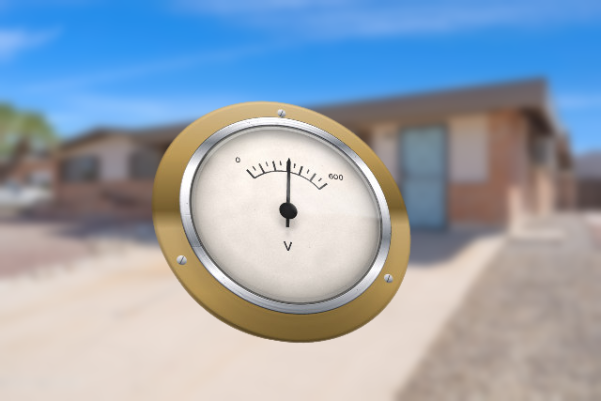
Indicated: 300 (V)
